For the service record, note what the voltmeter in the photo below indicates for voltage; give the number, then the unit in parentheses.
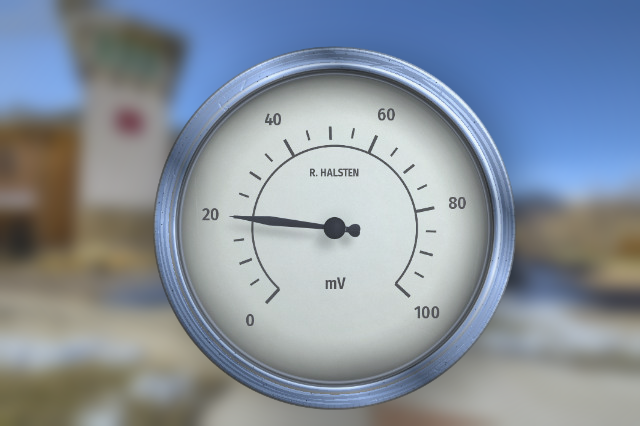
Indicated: 20 (mV)
